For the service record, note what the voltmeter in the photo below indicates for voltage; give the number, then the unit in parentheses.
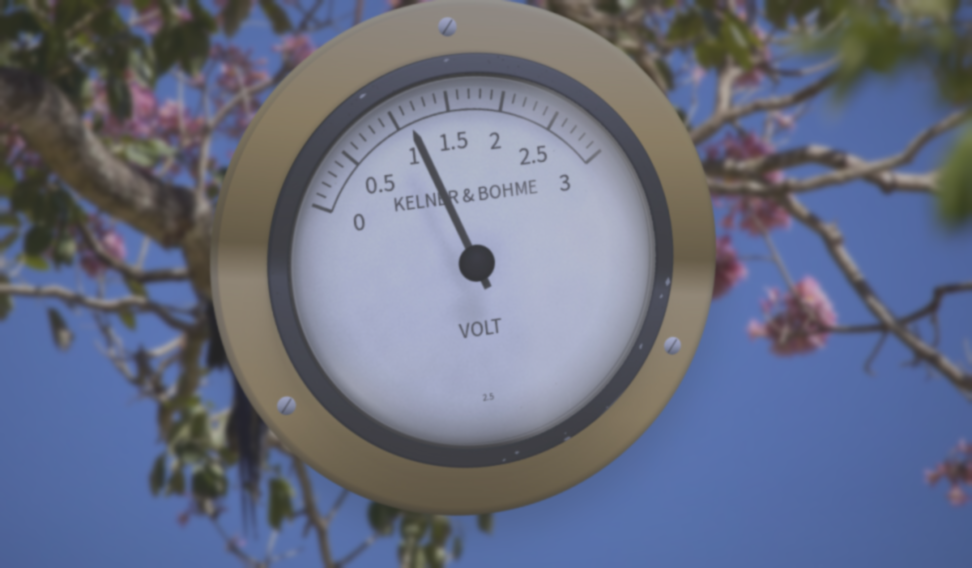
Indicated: 1.1 (V)
